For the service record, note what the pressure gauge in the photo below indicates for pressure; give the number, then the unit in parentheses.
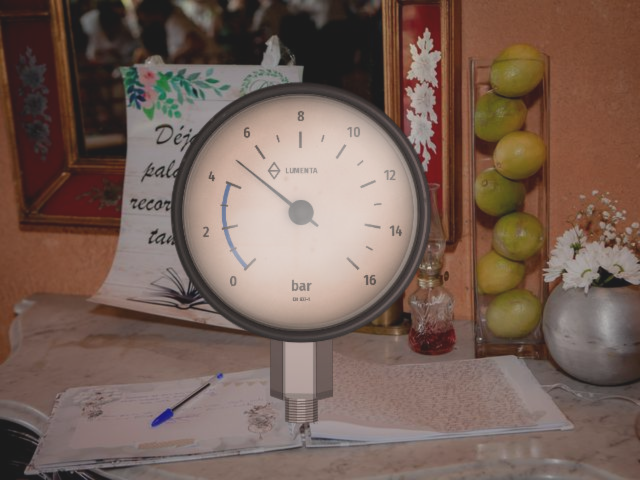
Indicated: 5 (bar)
